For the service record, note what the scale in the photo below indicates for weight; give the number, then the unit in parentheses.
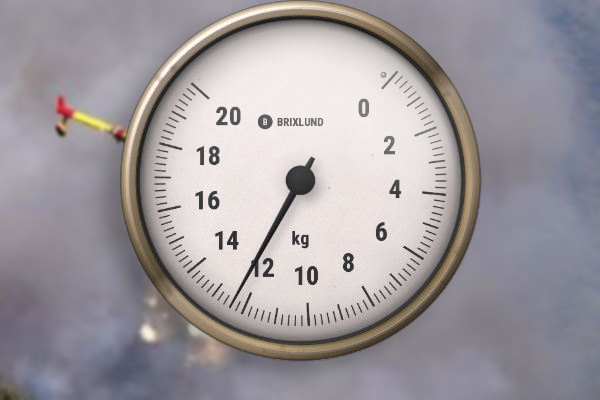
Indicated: 12.4 (kg)
